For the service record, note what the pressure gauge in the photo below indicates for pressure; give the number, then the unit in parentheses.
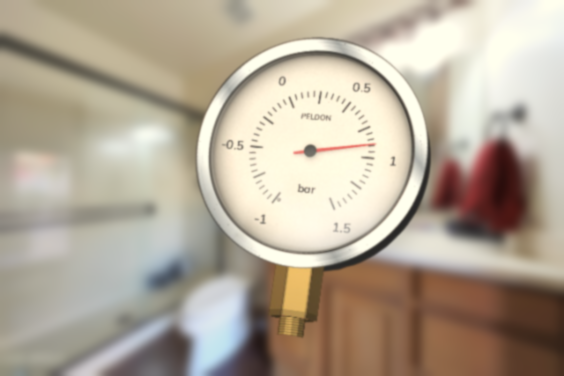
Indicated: 0.9 (bar)
